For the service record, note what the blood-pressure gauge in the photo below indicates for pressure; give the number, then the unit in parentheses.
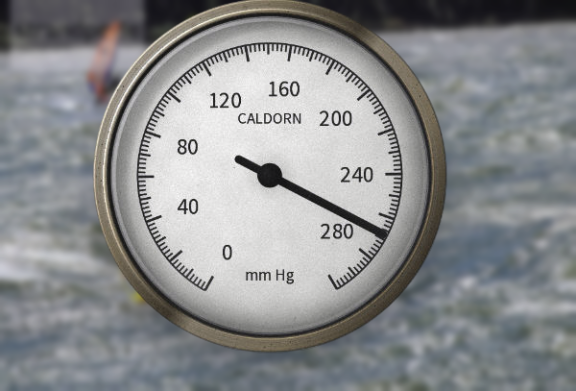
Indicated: 268 (mmHg)
